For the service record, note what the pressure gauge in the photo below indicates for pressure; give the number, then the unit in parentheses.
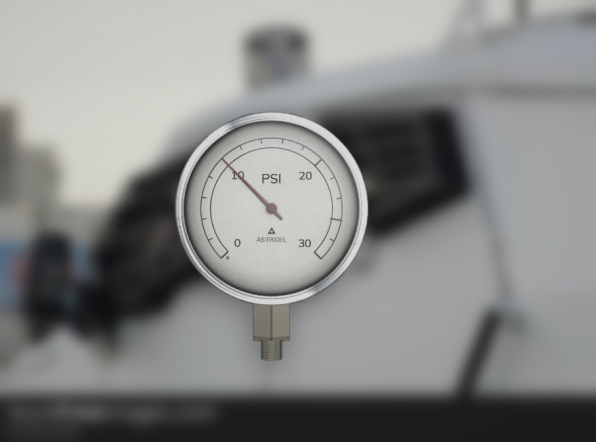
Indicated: 10 (psi)
